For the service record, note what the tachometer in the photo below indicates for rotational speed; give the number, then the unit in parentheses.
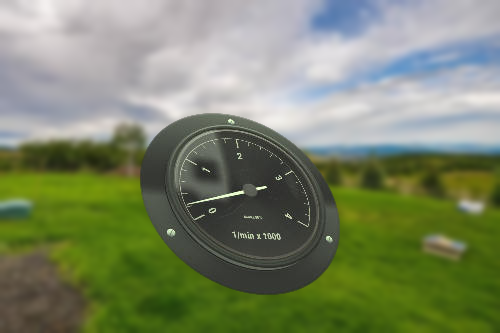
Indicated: 200 (rpm)
